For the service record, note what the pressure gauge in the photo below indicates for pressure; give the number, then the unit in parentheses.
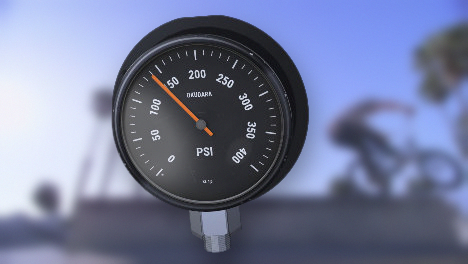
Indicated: 140 (psi)
